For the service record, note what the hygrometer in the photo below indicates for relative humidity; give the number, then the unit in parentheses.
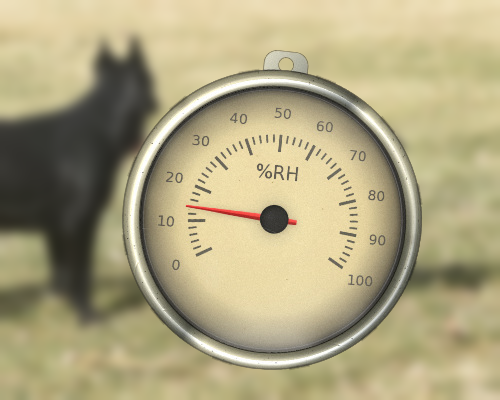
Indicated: 14 (%)
